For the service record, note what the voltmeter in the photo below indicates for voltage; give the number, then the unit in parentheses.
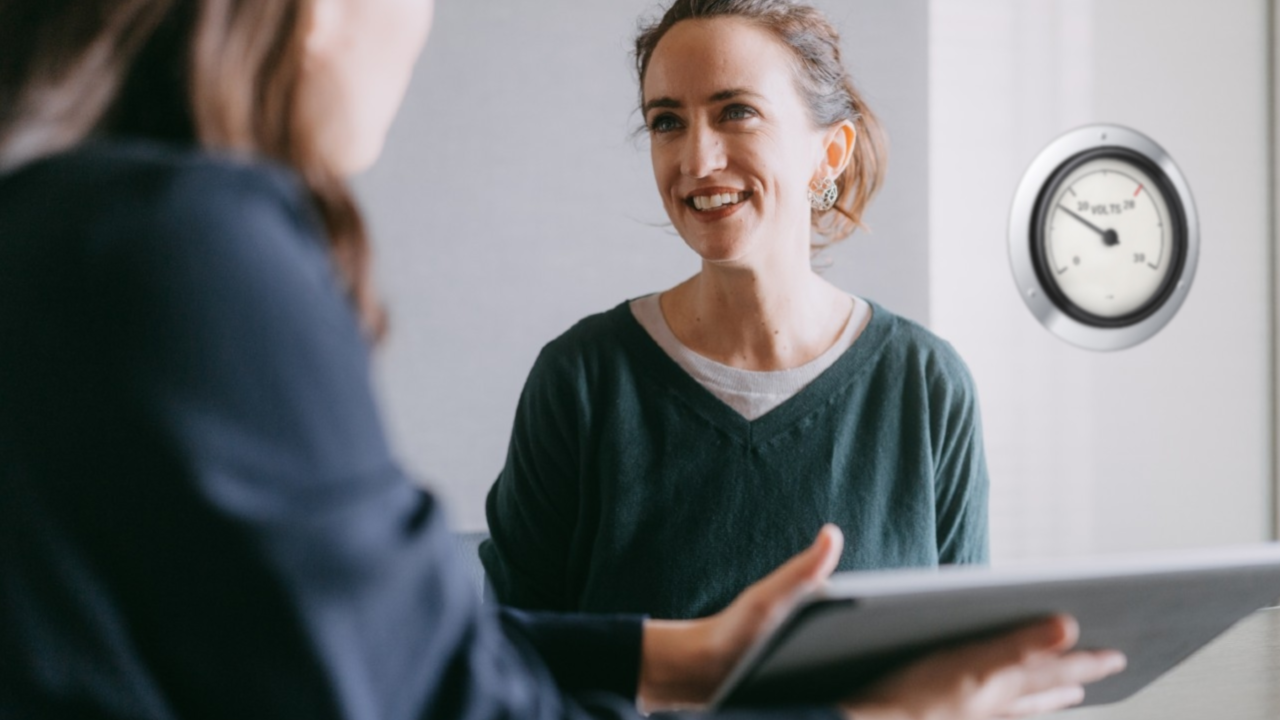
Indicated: 7.5 (V)
